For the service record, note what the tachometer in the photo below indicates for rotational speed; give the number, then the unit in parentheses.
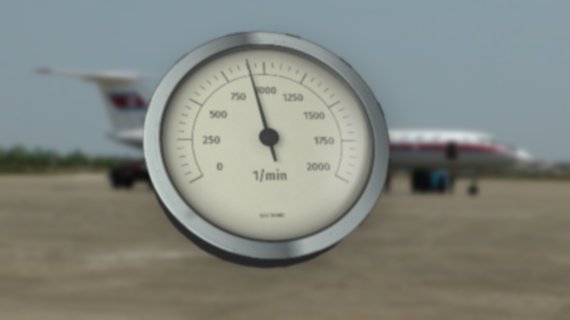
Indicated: 900 (rpm)
